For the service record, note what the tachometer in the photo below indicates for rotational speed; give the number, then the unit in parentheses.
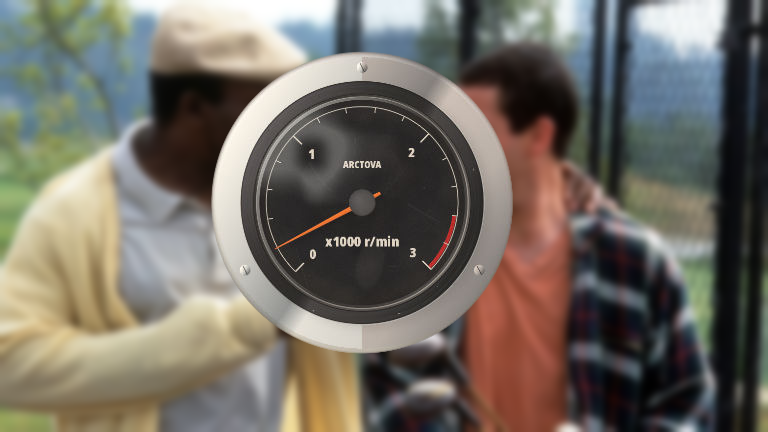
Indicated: 200 (rpm)
